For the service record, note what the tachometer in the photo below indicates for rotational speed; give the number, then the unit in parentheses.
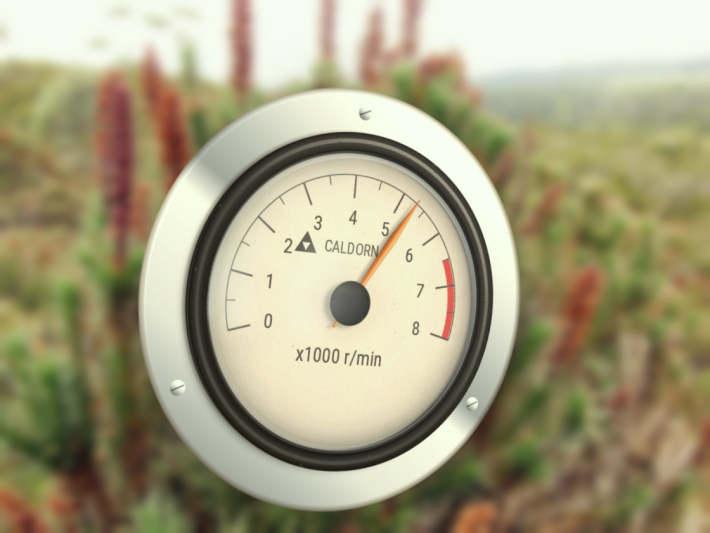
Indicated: 5250 (rpm)
